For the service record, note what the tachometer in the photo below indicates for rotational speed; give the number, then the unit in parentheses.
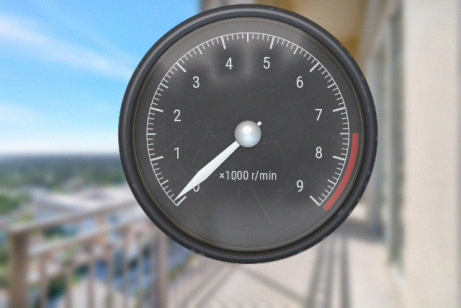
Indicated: 100 (rpm)
